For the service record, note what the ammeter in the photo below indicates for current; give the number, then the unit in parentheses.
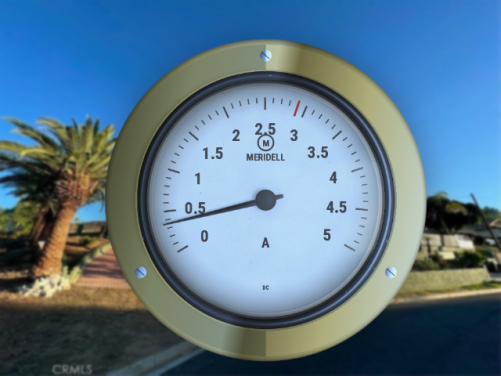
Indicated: 0.35 (A)
